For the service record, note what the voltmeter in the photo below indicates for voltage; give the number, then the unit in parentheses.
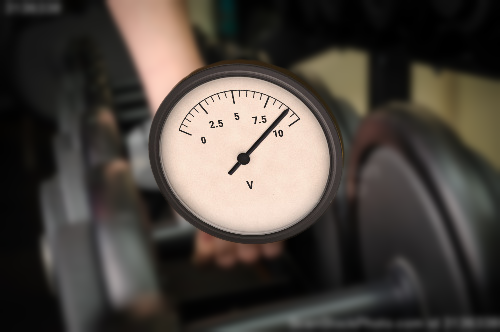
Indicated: 9 (V)
